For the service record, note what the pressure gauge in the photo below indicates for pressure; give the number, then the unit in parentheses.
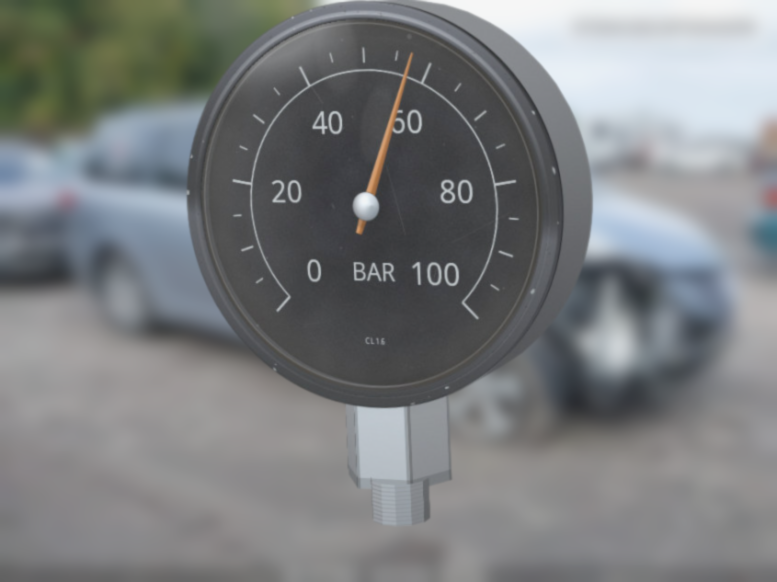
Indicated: 57.5 (bar)
